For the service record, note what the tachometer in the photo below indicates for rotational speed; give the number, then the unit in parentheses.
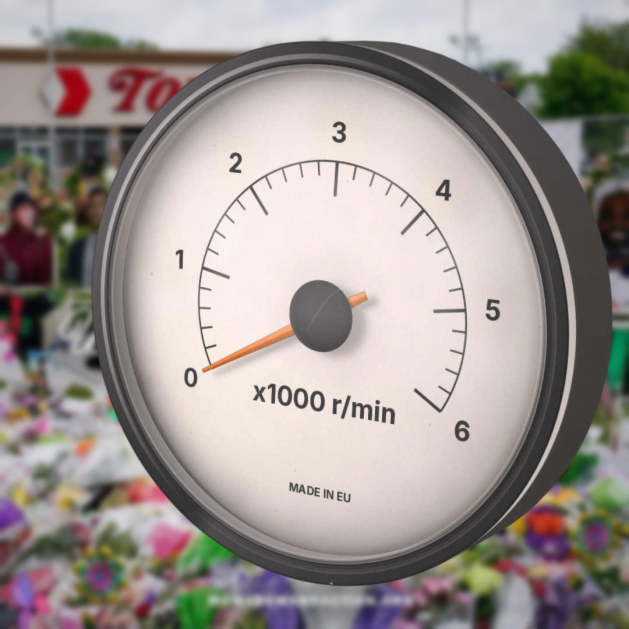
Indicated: 0 (rpm)
